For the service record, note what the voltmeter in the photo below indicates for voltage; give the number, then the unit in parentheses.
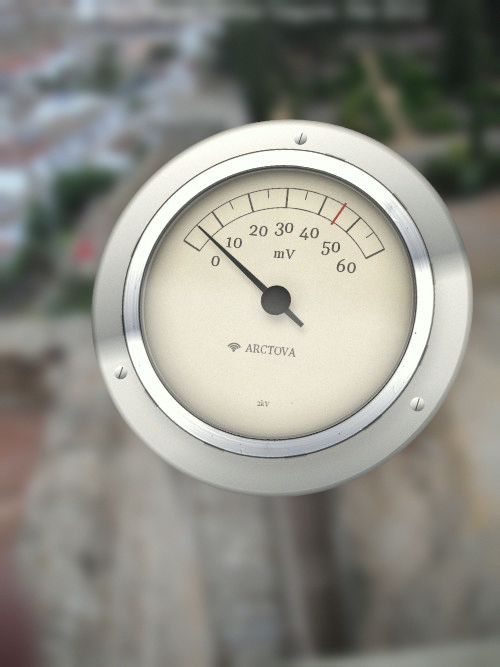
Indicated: 5 (mV)
